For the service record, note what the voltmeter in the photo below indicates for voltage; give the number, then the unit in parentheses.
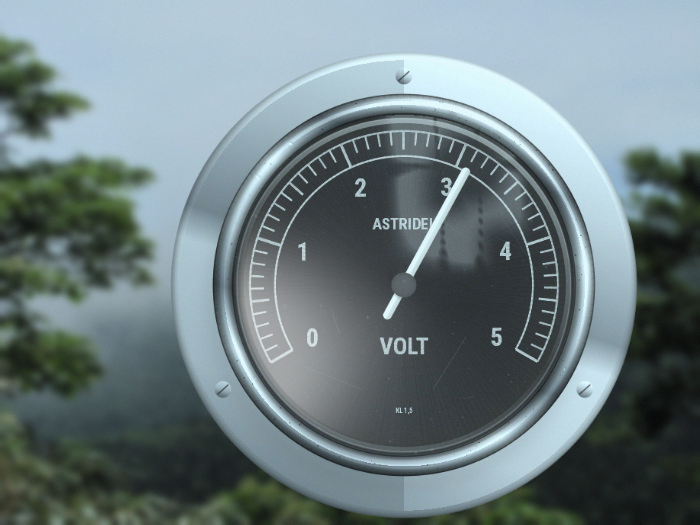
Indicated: 3.1 (V)
